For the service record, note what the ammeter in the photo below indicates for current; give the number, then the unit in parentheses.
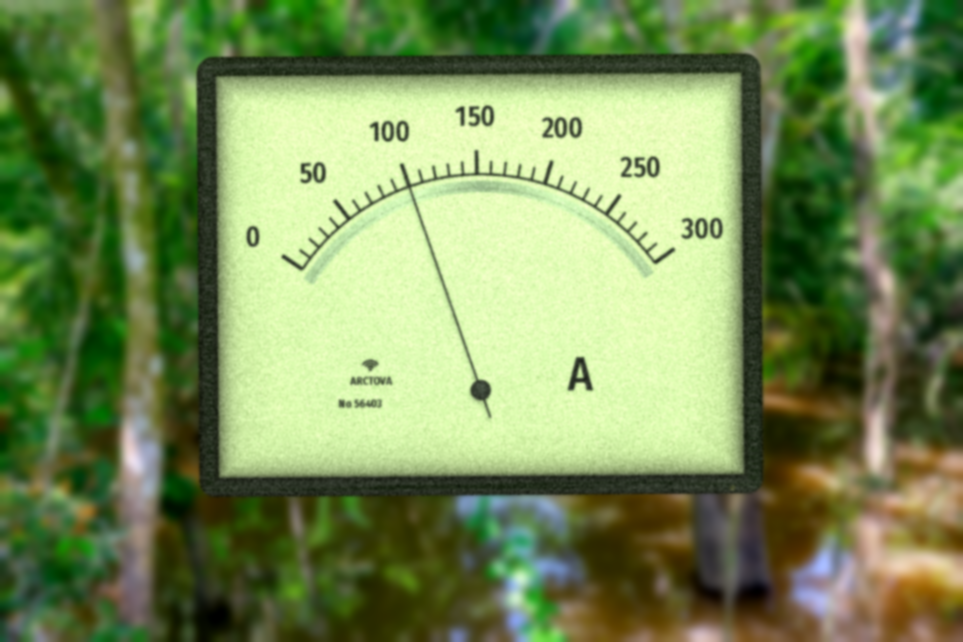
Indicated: 100 (A)
